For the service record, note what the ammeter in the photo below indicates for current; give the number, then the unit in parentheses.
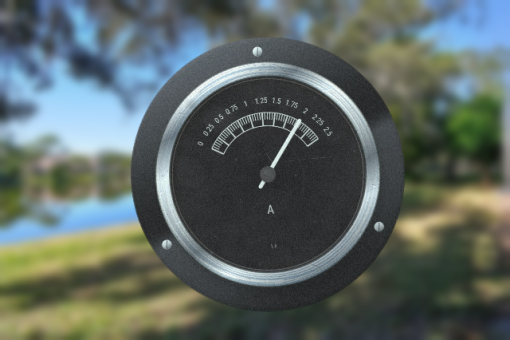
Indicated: 2 (A)
